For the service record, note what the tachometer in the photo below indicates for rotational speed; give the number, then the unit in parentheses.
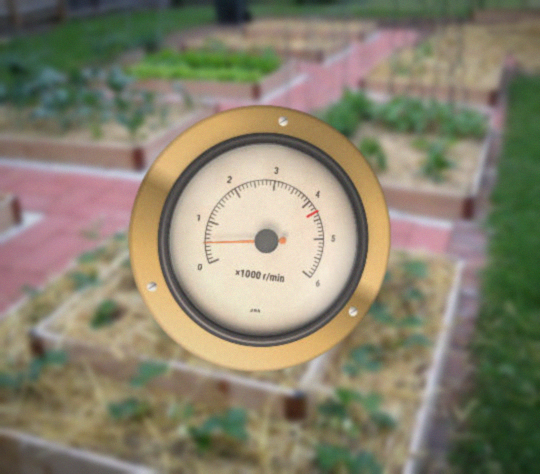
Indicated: 500 (rpm)
